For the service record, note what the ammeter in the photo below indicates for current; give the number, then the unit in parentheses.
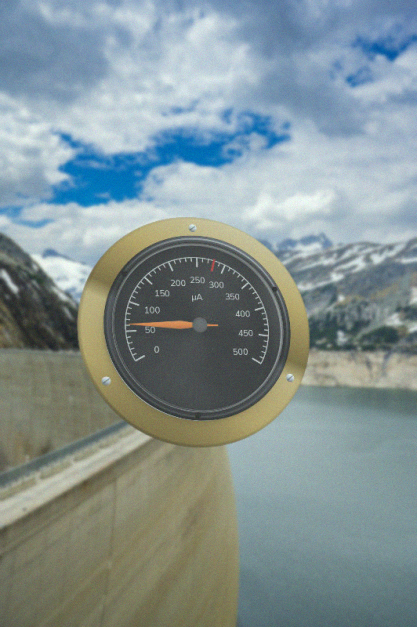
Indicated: 60 (µA)
